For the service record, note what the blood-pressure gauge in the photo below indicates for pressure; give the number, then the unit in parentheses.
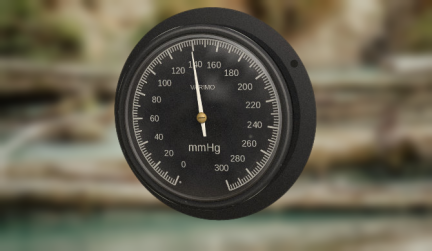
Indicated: 140 (mmHg)
